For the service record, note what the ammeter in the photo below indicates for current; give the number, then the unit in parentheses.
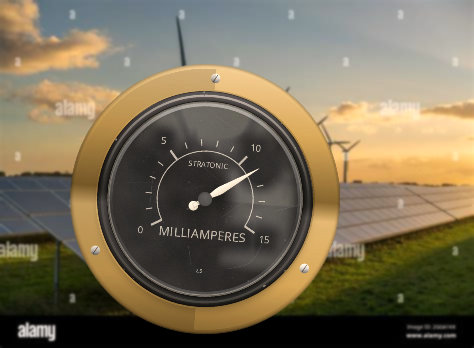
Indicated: 11 (mA)
